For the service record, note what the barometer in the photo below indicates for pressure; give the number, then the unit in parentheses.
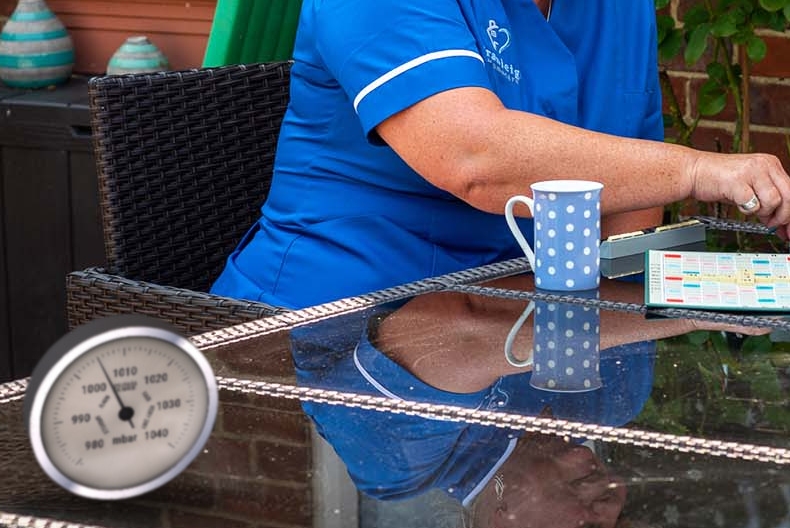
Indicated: 1005 (mbar)
